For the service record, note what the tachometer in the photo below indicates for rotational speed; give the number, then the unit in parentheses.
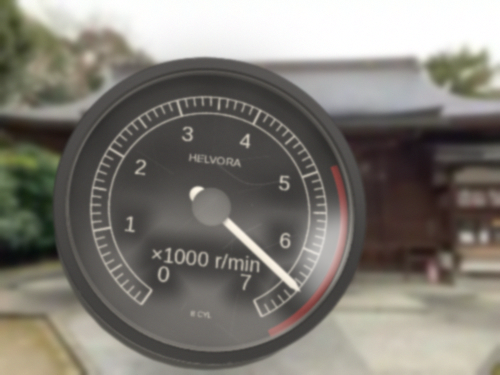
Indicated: 6500 (rpm)
